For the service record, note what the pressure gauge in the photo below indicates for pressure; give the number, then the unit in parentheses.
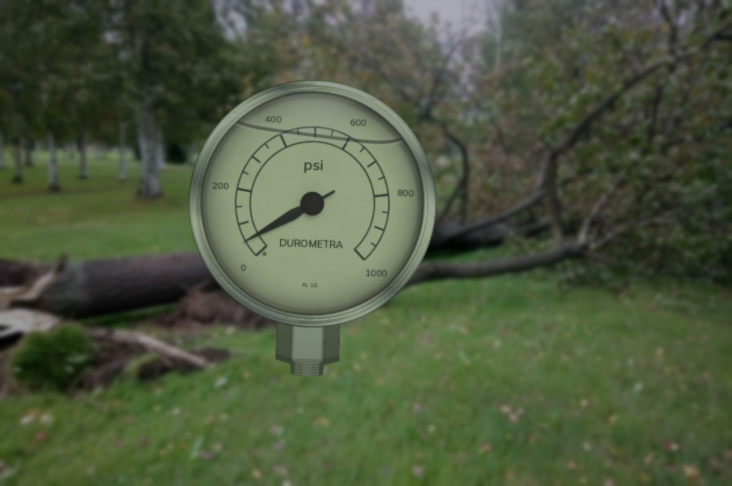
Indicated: 50 (psi)
